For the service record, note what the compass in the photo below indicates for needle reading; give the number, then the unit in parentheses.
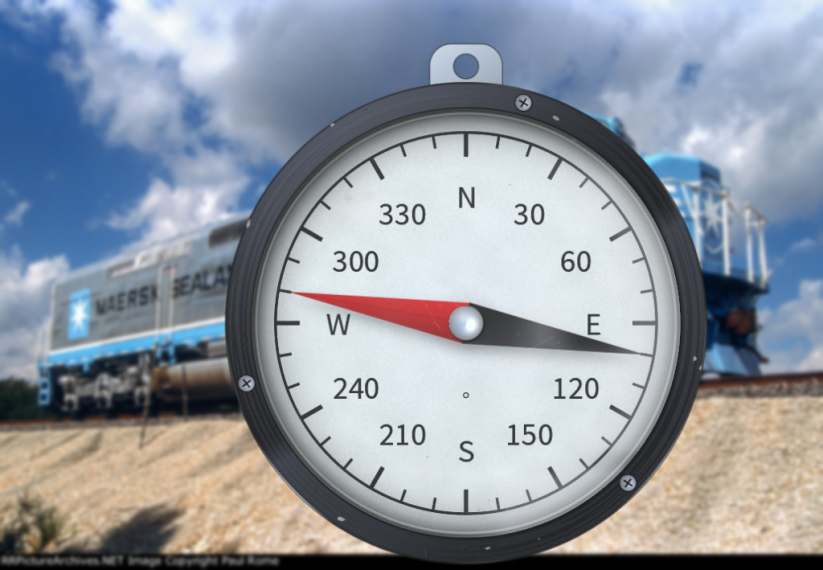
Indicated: 280 (°)
